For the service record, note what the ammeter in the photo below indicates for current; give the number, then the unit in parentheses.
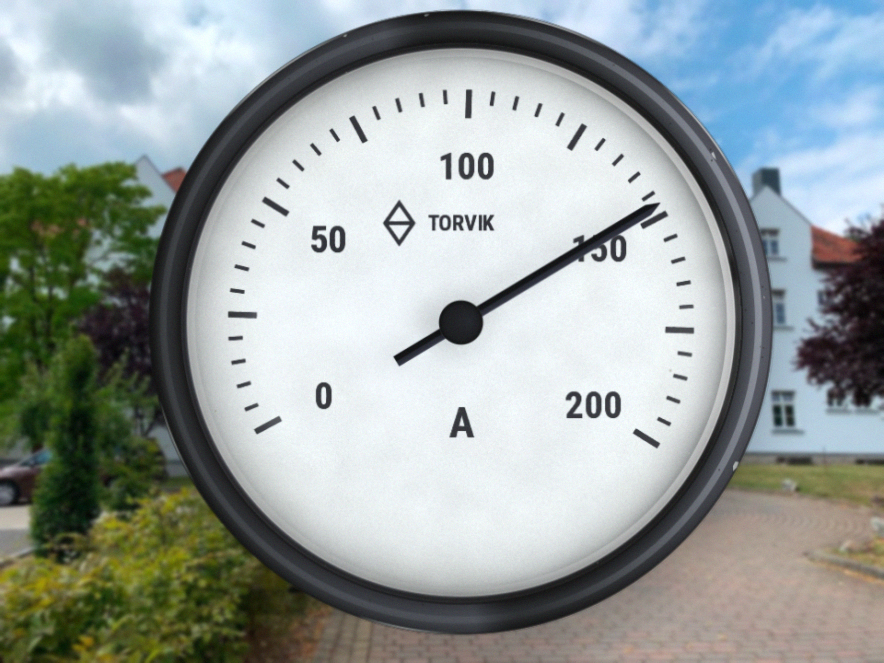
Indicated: 147.5 (A)
